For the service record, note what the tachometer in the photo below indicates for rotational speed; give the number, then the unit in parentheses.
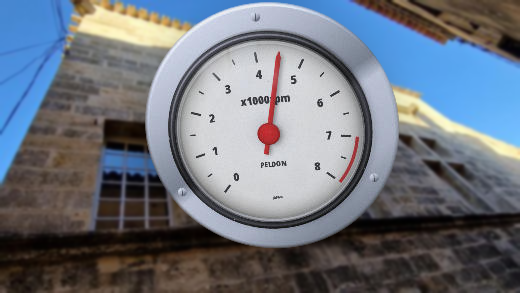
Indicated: 4500 (rpm)
